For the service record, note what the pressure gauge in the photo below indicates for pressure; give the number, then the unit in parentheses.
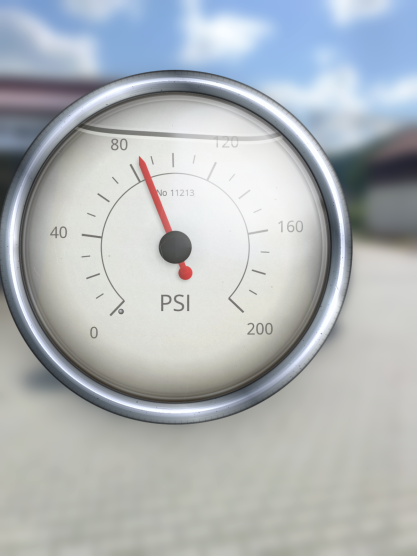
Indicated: 85 (psi)
